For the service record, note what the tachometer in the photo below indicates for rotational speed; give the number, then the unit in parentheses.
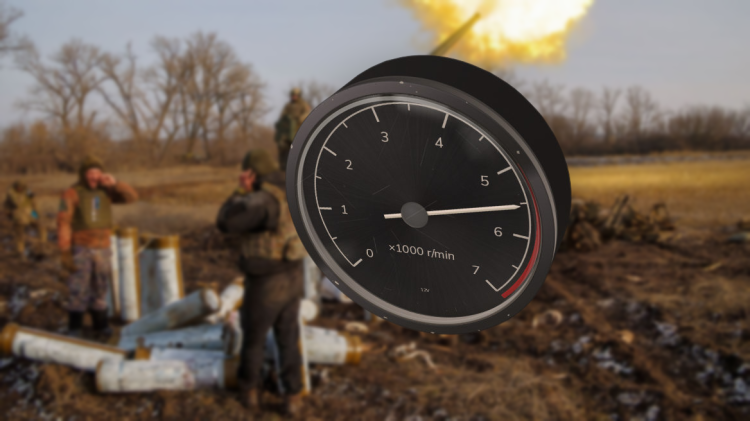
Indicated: 5500 (rpm)
